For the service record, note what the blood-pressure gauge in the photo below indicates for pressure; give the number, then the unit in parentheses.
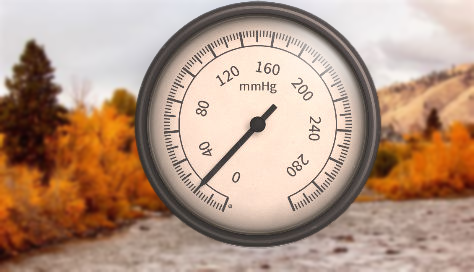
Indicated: 20 (mmHg)
